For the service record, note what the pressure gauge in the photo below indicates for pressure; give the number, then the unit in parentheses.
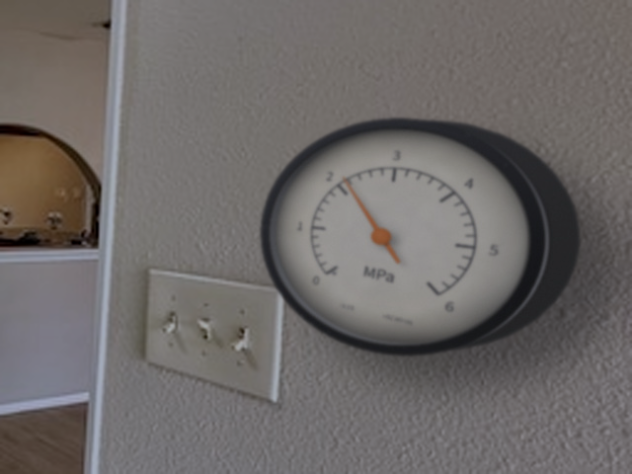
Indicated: 2.2 (MPa)
